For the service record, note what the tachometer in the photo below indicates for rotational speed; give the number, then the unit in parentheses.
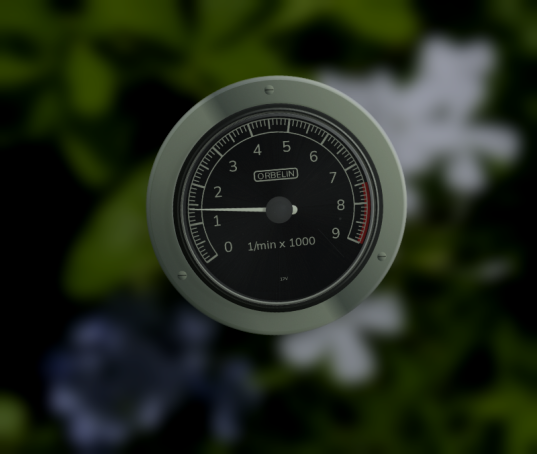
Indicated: 1400 (rpm)
